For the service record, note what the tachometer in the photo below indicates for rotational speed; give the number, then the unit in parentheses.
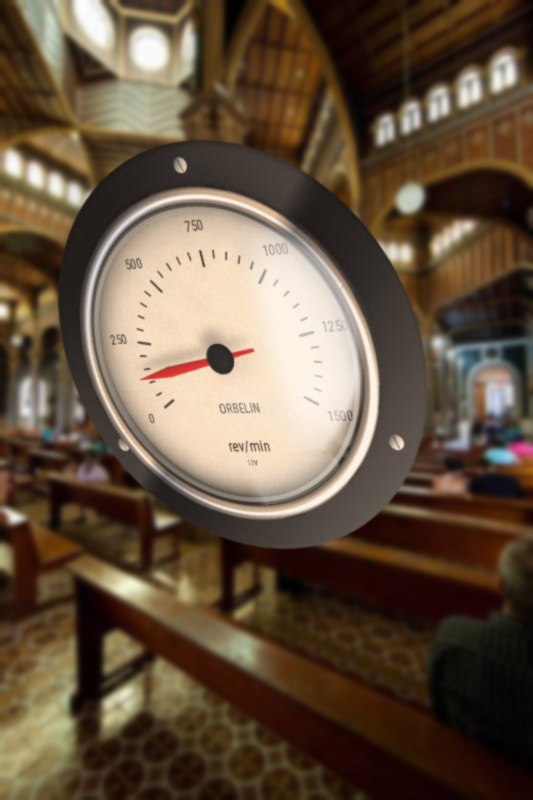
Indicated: 125 (rpm)
